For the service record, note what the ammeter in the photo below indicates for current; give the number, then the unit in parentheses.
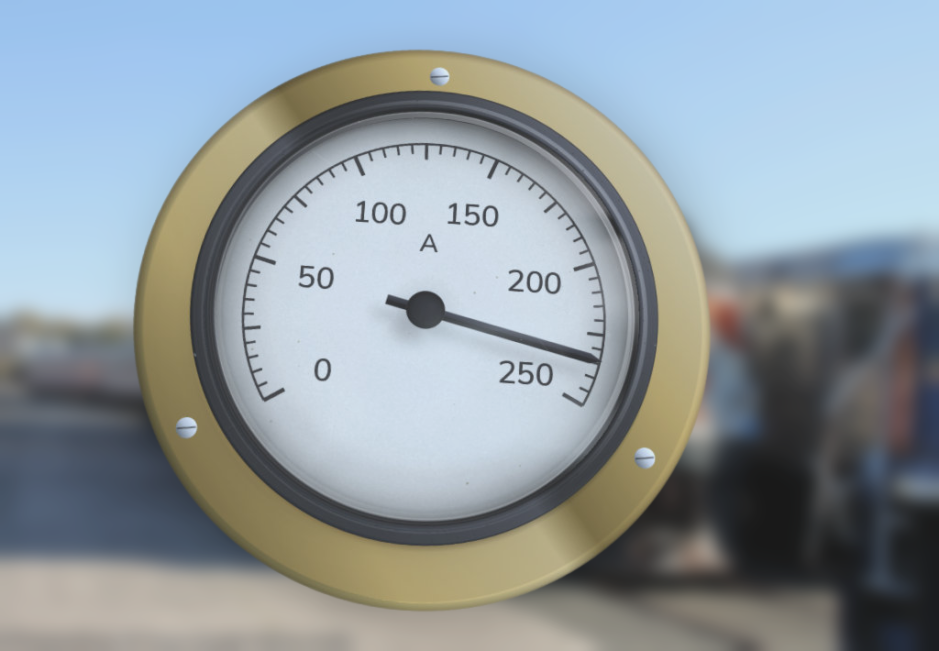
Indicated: 235 (A)
